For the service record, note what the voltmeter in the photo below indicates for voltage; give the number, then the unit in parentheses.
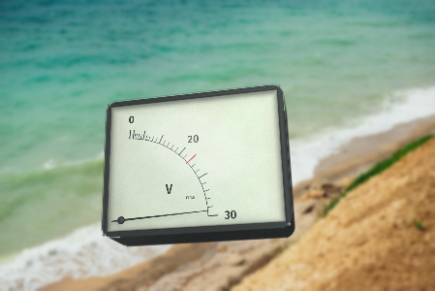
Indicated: 29.5 (V)
